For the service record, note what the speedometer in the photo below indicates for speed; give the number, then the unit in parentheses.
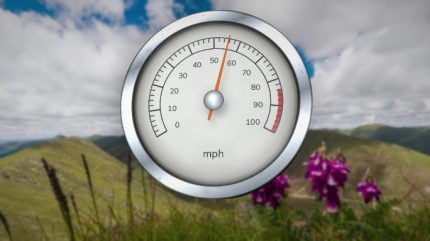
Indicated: 56 (mph)
